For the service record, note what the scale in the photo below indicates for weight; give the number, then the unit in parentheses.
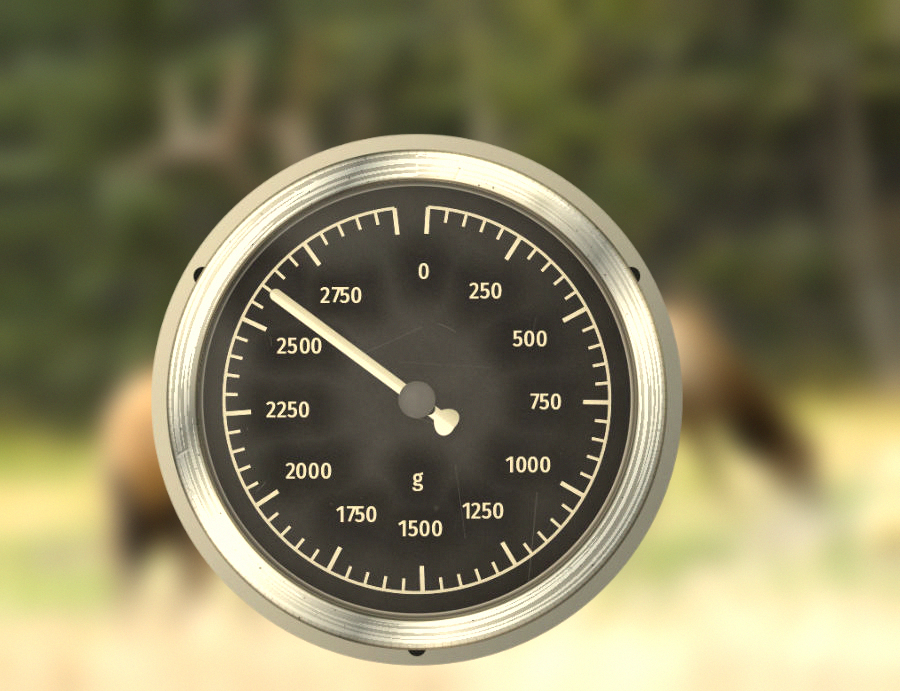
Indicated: 2600 (g)
